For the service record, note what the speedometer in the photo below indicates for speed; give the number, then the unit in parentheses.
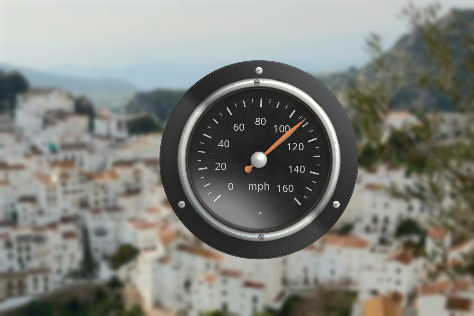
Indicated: 107.5 (mph)
